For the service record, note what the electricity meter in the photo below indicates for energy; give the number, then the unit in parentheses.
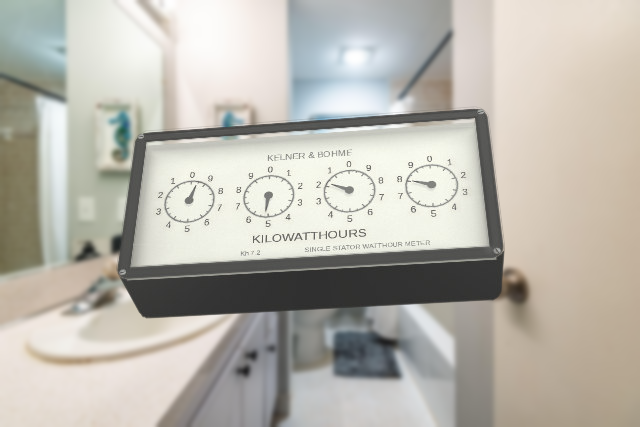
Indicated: 9518 (kWh)
